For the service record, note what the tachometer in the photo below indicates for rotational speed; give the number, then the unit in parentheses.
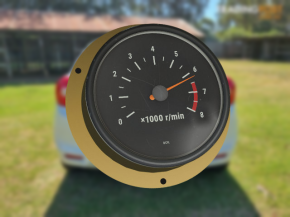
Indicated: 6250 (rpm)
